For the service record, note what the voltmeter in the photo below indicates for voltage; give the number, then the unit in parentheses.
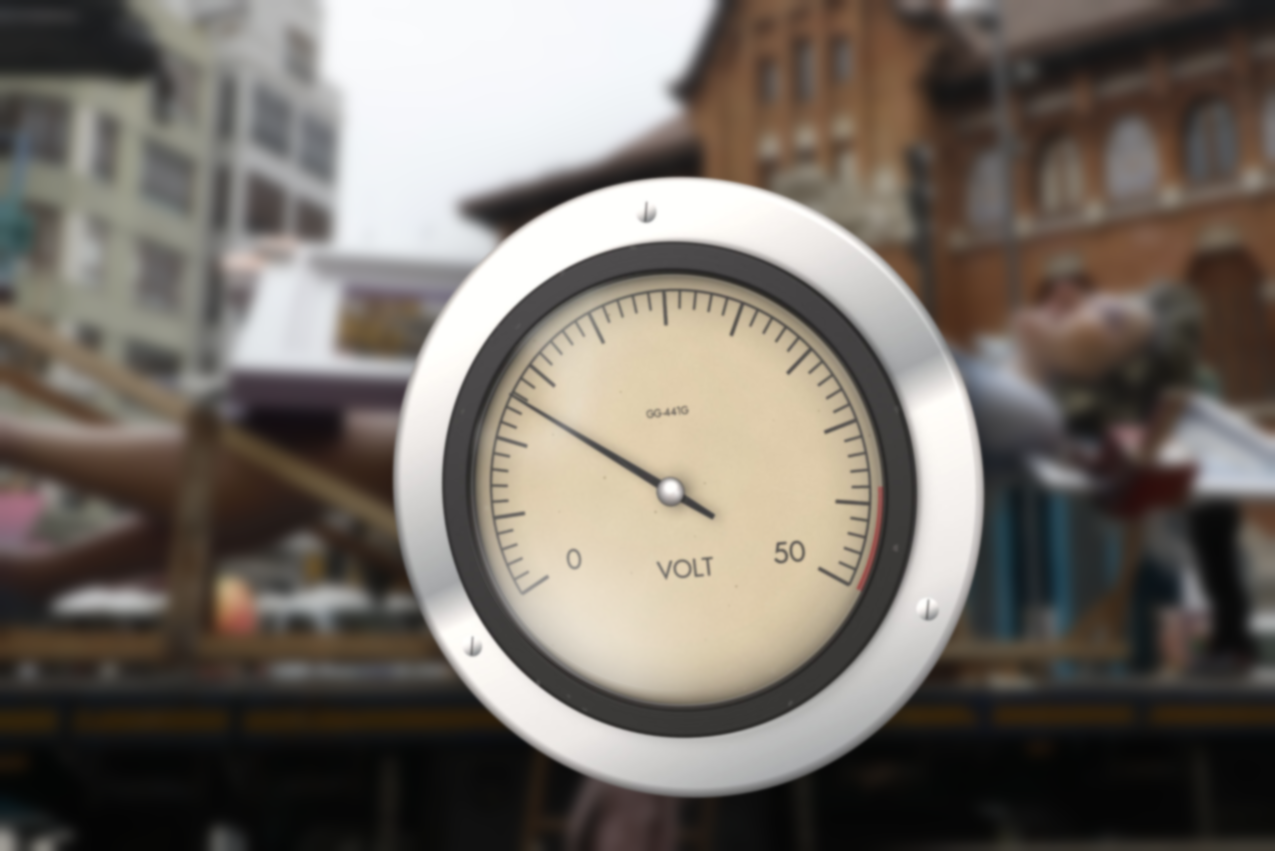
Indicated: 13 (V)
